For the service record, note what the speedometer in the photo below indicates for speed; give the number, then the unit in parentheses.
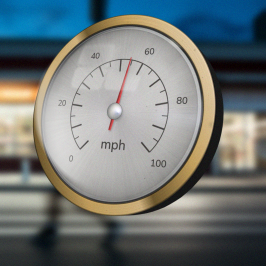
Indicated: 55 (mph)
